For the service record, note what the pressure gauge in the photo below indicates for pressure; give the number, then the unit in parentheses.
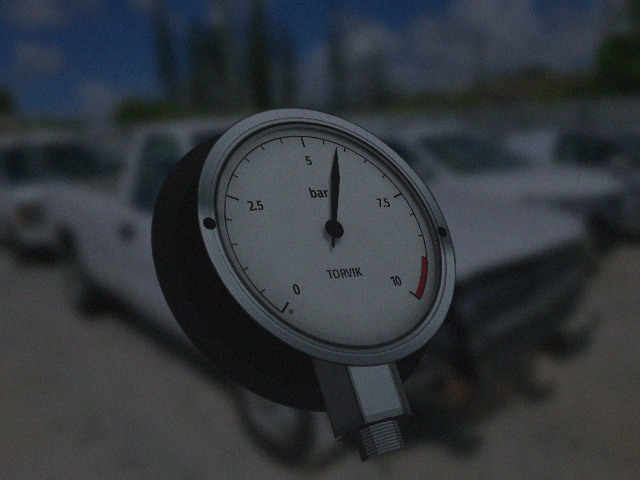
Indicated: 5.75 (bar)
